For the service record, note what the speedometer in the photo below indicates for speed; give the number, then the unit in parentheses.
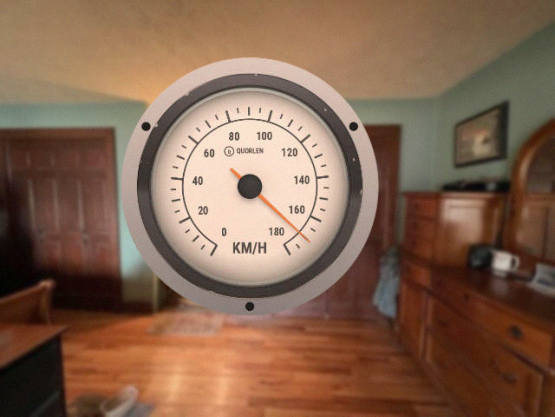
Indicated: 170 (km/h)
